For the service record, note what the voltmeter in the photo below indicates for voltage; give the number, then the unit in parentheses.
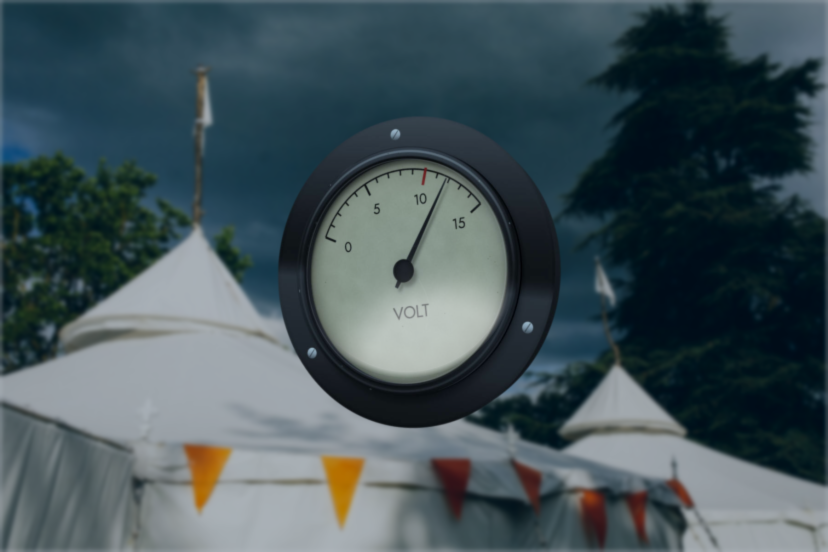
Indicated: 12 (V)
